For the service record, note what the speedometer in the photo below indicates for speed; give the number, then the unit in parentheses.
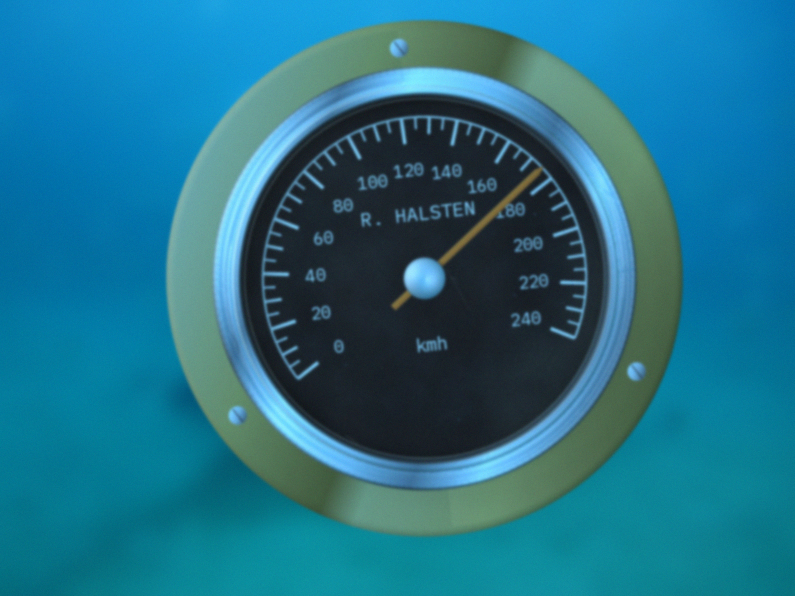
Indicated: 175 (km/h)
